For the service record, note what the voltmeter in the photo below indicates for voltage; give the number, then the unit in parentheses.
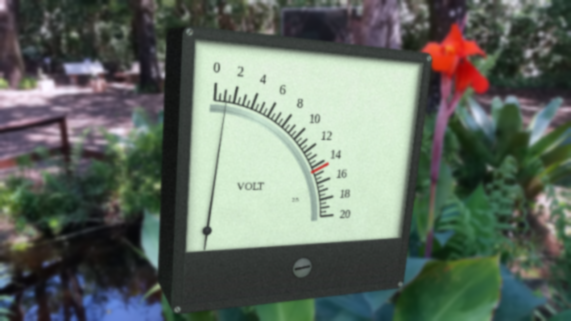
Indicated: 1 (V)
